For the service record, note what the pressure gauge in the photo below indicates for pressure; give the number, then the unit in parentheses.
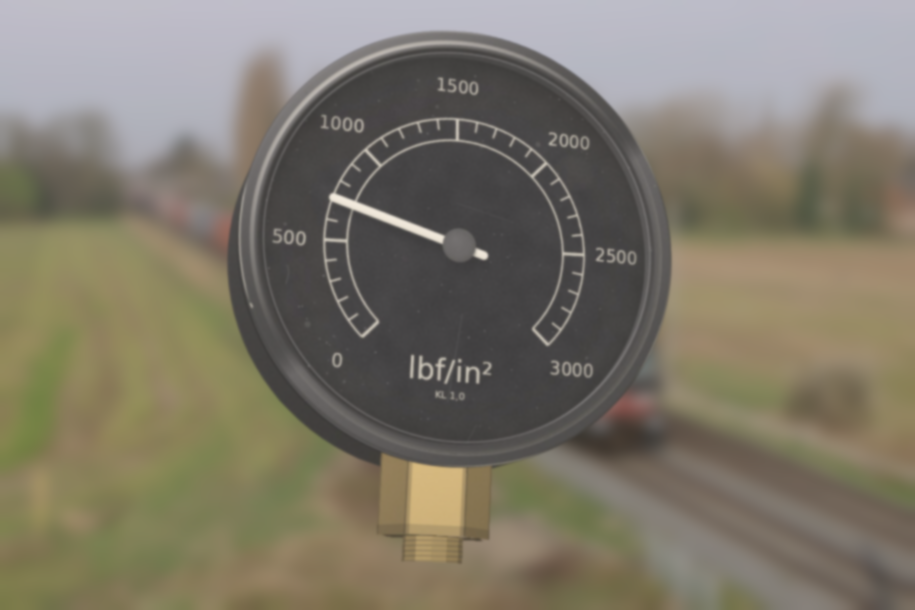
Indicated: 700 (psi)
